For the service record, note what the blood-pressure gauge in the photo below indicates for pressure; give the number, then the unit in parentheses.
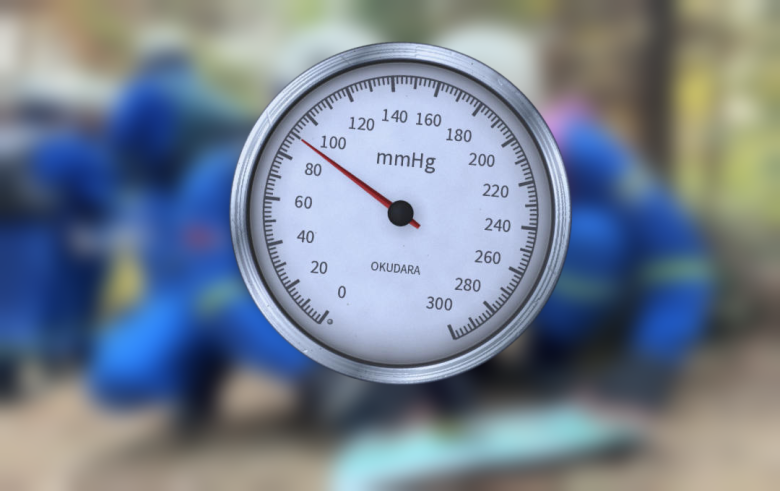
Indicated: 90 (mmHg)
